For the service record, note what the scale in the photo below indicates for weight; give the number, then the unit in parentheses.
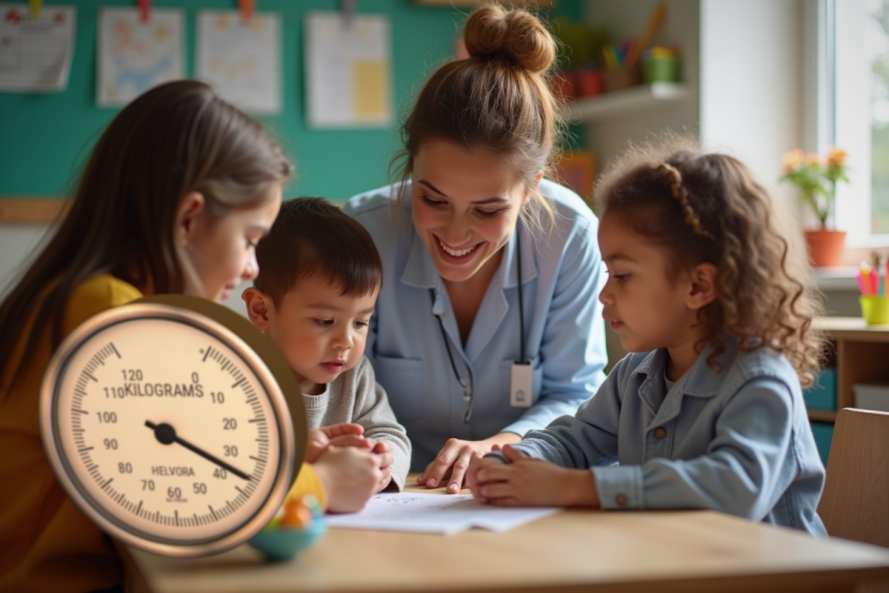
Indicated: 35 (kg)
